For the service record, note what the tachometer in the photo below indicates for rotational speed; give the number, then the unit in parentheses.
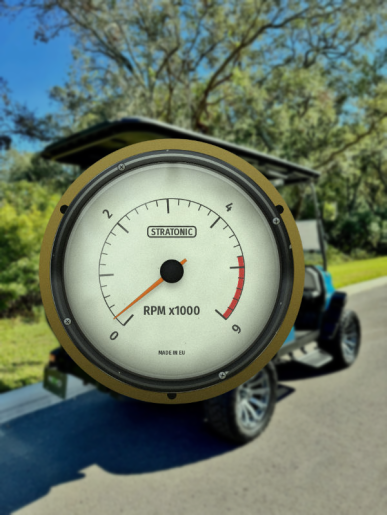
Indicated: 200 (rpm)
